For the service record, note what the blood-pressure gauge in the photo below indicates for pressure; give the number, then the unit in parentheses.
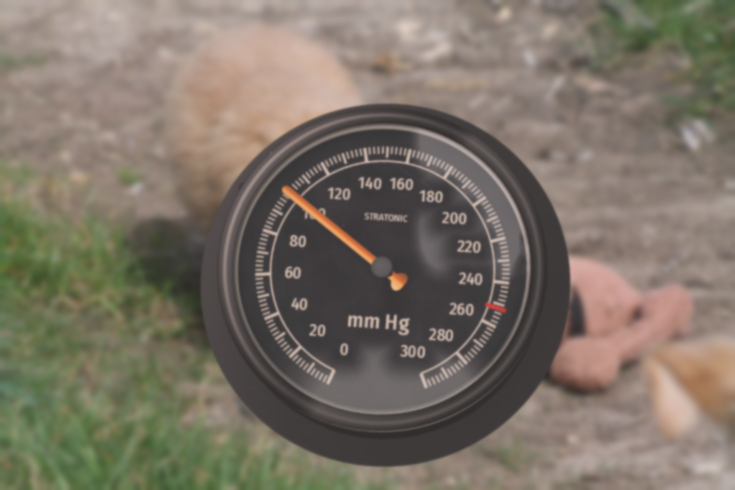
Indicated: 100 (mmHg)
